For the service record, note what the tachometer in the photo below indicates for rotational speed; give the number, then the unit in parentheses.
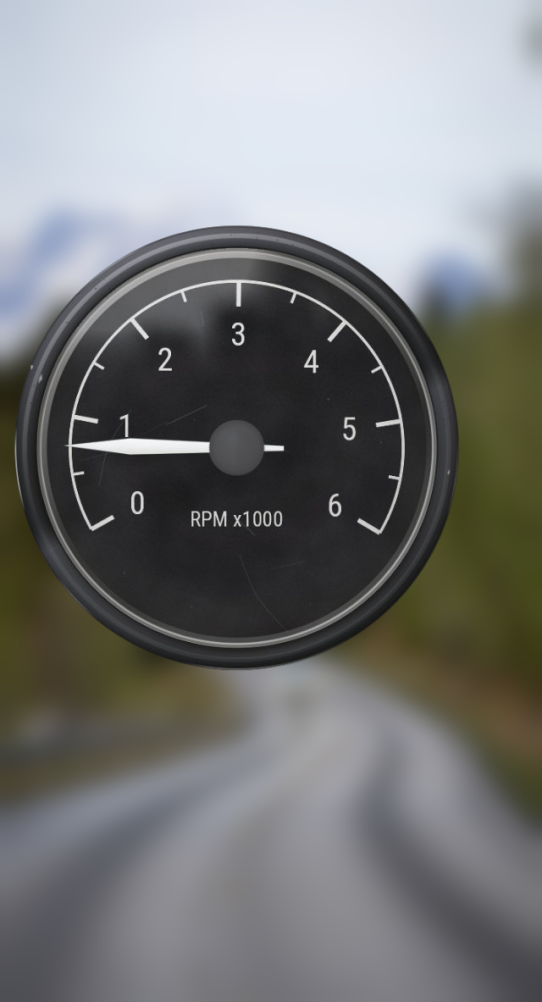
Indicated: 750 (rpm)
